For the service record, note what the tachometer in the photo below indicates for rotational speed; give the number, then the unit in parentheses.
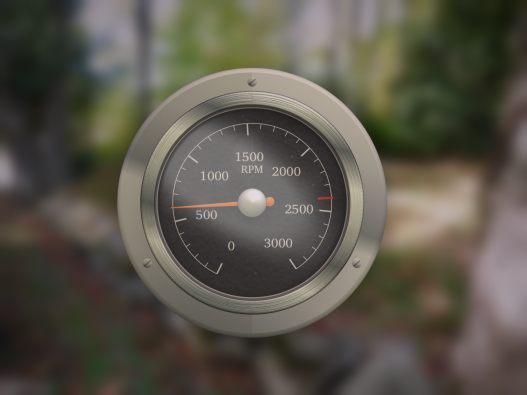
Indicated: 600 (rpm)
